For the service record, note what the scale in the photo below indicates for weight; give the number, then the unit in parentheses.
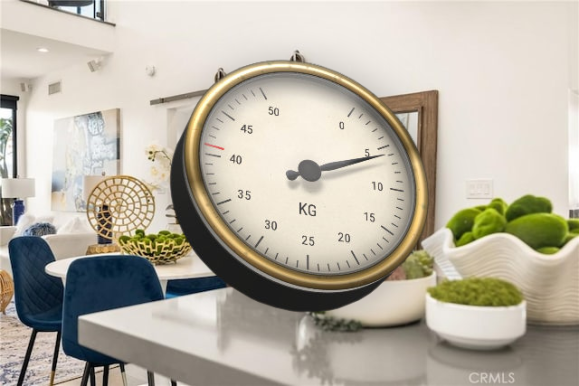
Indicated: 6 (kg)
